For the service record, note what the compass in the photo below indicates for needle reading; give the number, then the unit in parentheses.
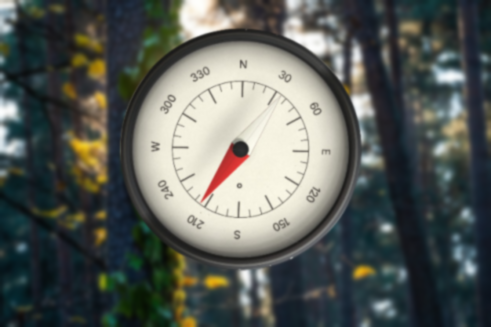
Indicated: 215 (°)
